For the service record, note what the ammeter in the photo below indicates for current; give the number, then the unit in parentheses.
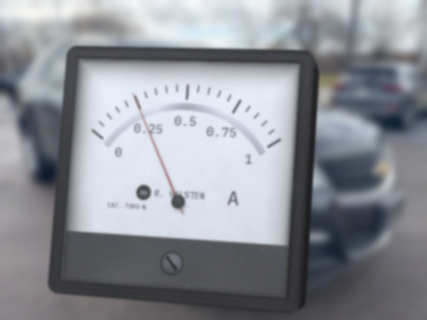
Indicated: 0.25 (A)
